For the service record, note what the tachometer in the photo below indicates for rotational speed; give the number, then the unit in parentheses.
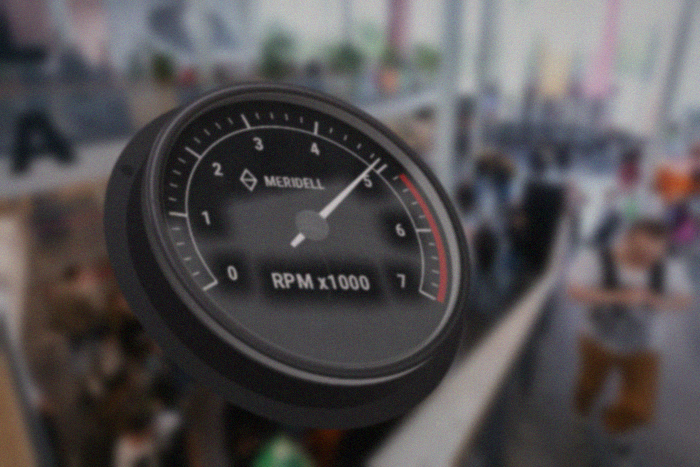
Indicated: 4900 (rpm)
